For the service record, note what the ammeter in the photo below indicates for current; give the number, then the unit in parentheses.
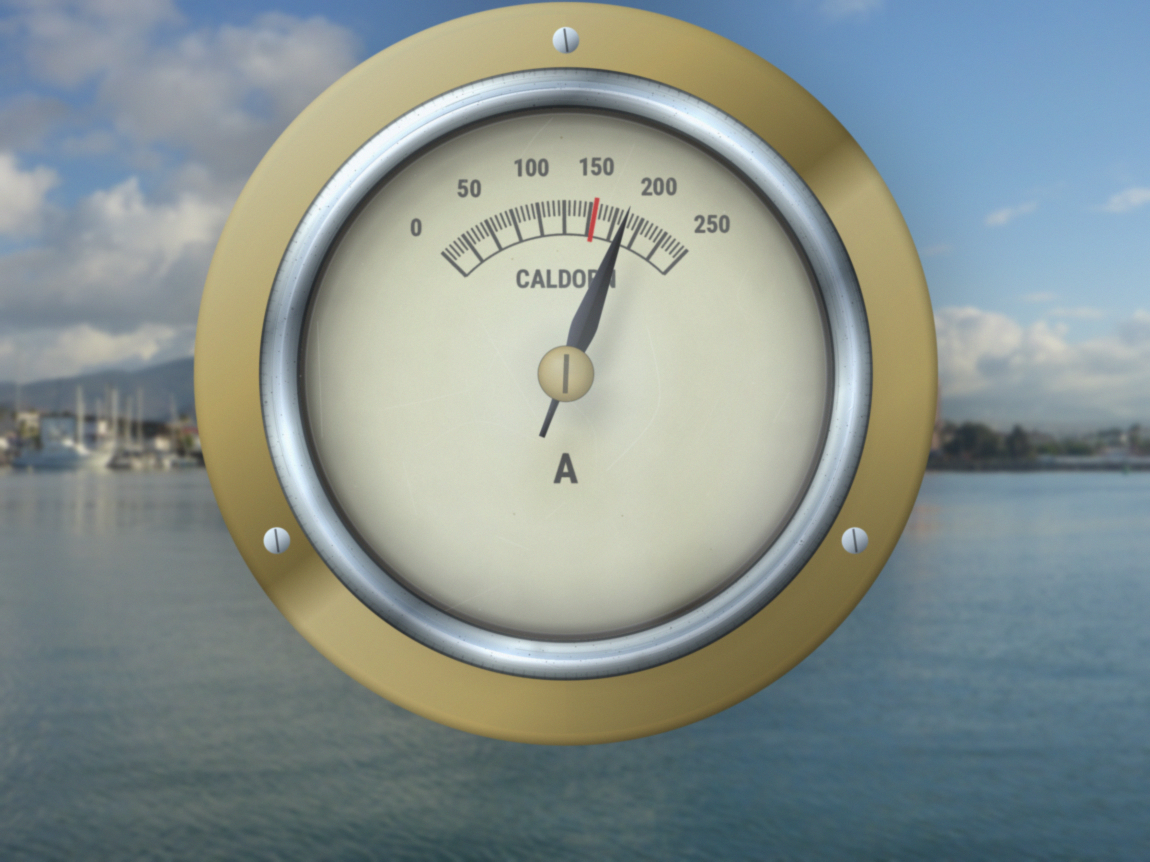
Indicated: 185 (A)
